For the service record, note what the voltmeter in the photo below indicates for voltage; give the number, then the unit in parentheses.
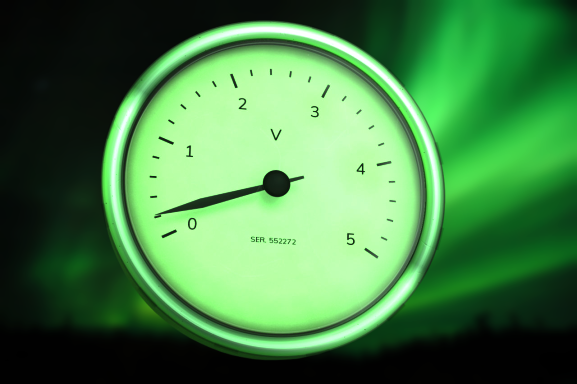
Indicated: 0.2 (V)
